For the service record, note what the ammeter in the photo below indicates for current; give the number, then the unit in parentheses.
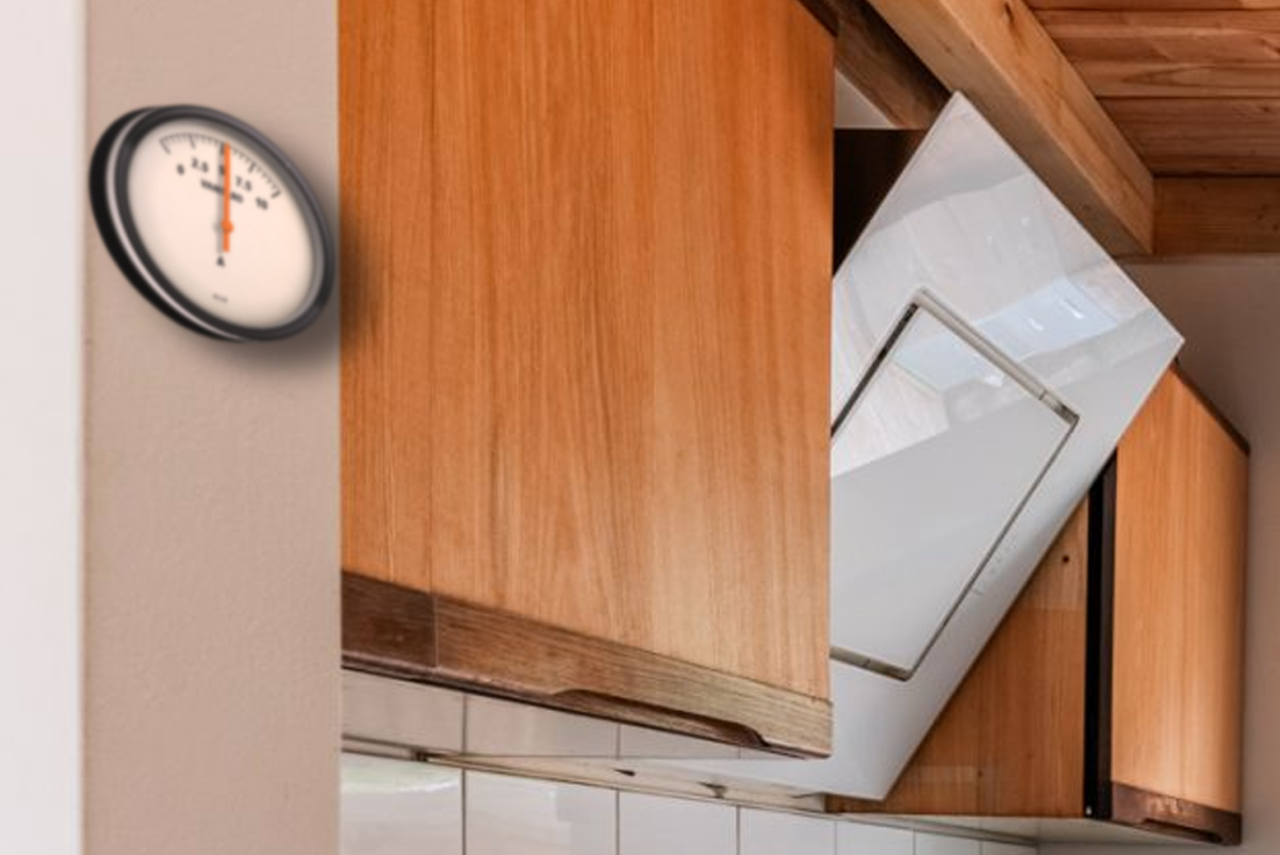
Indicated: 5 (A)
